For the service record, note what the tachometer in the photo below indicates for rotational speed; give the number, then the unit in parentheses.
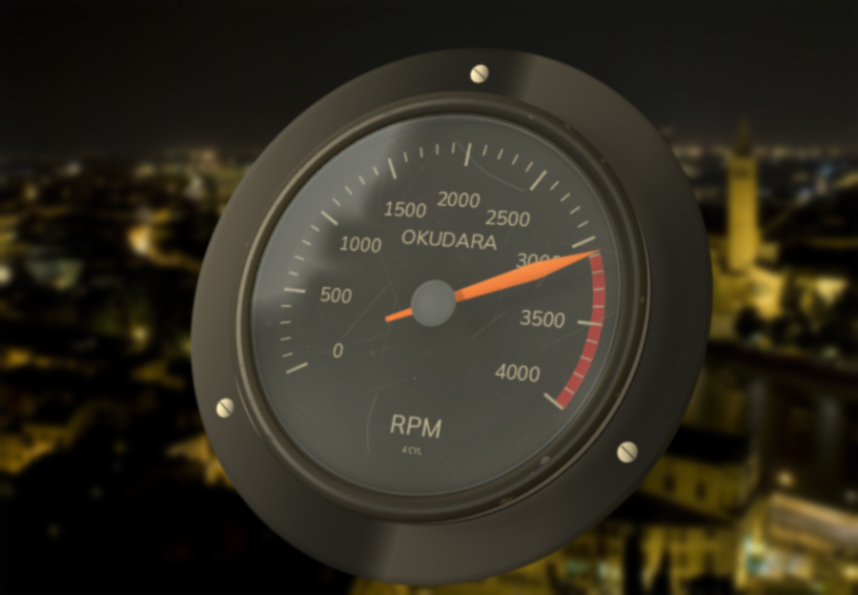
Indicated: 3100 (rpm)
